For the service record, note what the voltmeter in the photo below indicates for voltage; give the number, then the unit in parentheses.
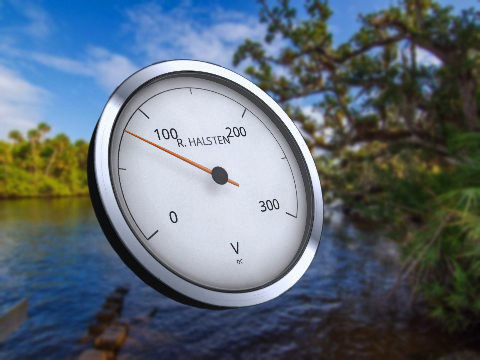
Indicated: 75 (V)
